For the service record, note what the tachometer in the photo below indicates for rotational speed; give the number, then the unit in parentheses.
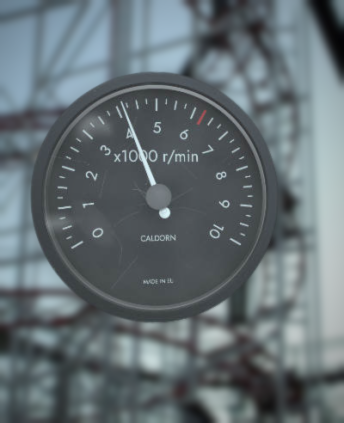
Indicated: 4125 (rpm)
